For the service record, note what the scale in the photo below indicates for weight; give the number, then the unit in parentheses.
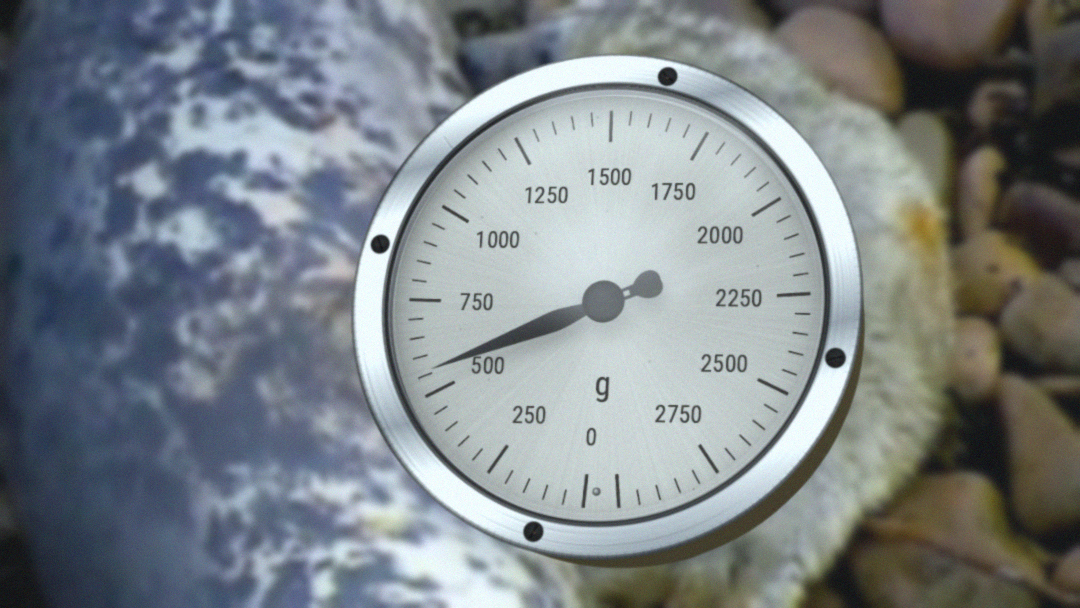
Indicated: 550 (g)
